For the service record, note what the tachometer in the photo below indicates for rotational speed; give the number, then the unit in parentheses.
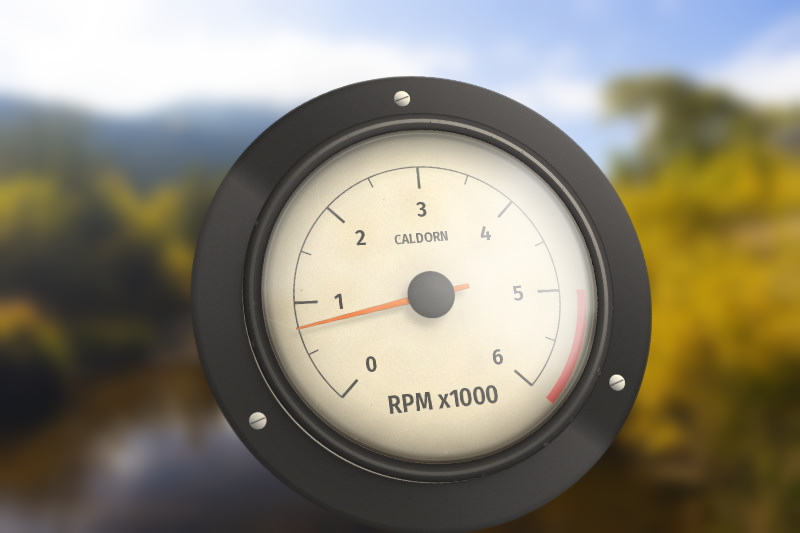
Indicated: 750 (rpm)
